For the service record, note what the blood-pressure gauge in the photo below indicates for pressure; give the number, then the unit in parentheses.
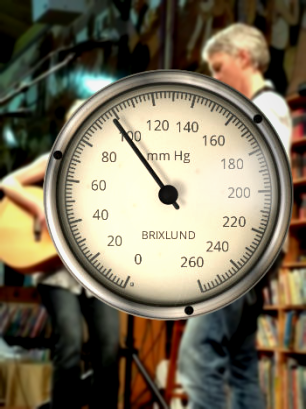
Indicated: 98 (mmHg)
